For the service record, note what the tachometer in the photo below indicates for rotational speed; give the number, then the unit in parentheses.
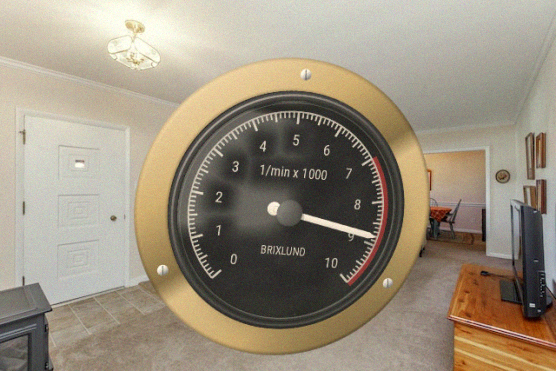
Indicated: 8800 (rpm)
